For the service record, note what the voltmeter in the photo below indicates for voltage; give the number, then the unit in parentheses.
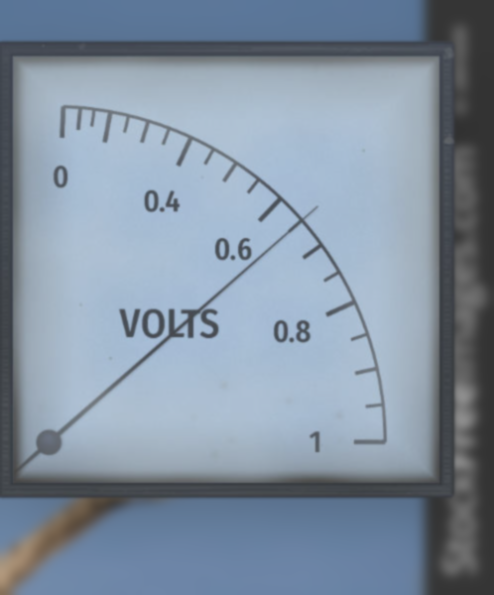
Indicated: 0.65 (V)
